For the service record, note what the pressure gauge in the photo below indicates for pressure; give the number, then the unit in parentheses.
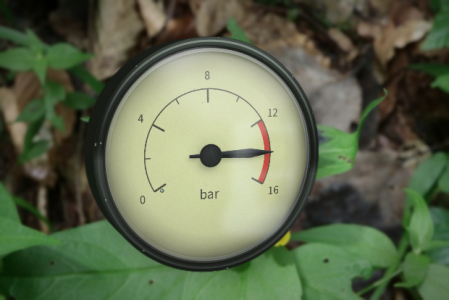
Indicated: 14 (bar)
